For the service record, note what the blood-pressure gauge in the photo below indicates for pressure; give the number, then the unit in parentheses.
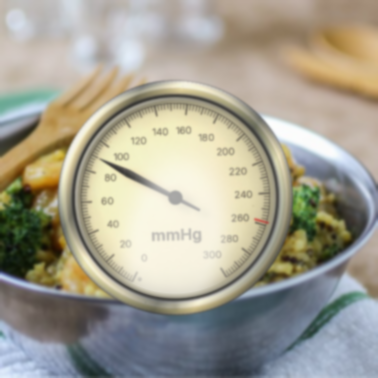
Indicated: 90 (mmHg)
